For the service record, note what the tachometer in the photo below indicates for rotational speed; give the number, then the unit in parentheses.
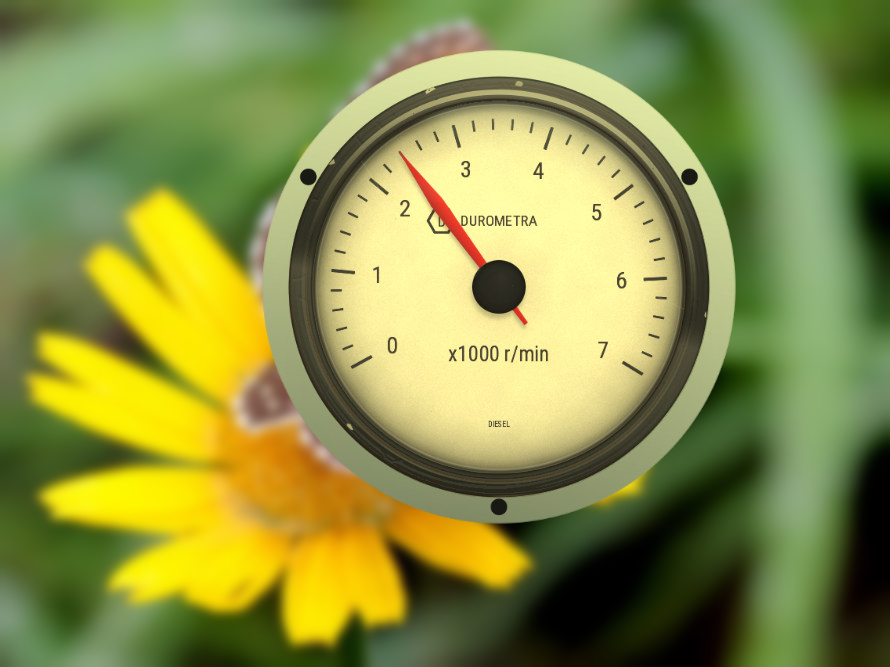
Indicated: 2400 (rpm)
